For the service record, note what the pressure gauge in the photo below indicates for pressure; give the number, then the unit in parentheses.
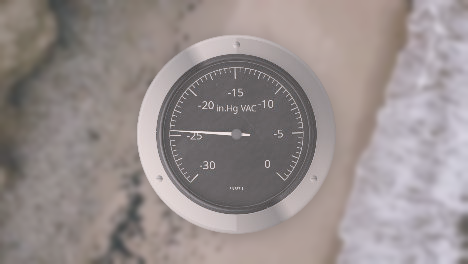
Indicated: -24.5 (inHg)
